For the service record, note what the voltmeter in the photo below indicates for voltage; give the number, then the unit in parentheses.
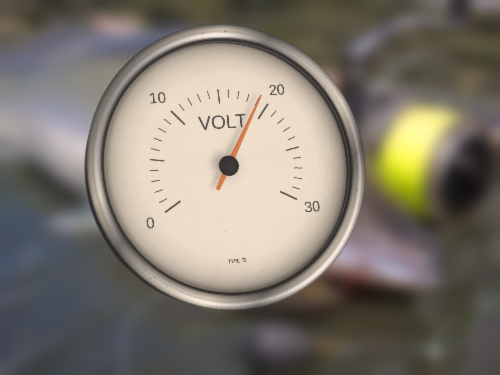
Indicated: 19 (V)
